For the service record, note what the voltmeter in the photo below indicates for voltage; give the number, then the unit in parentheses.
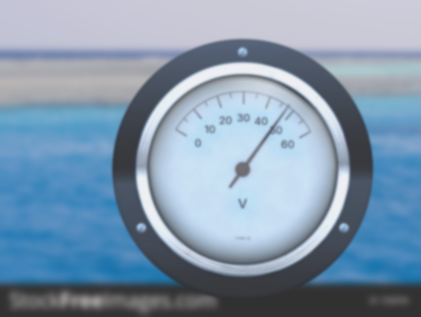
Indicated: 47.5 (V)
